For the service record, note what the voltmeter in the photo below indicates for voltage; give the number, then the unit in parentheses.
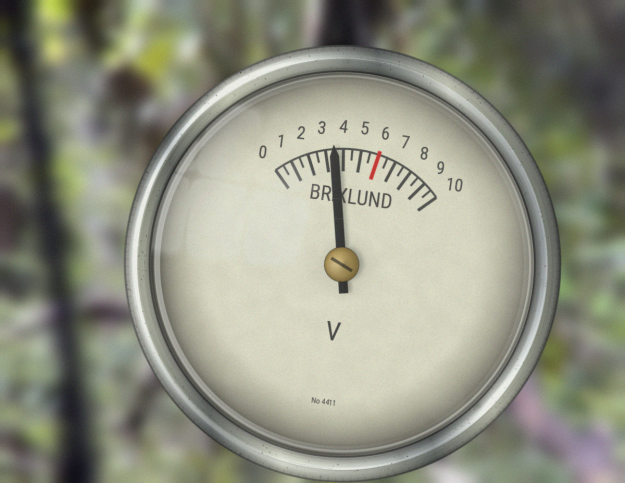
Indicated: 3.5 (V)
